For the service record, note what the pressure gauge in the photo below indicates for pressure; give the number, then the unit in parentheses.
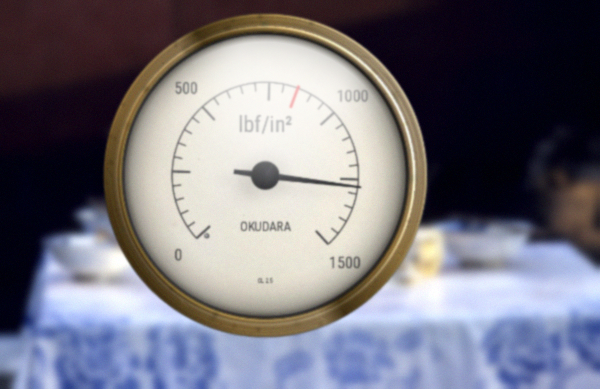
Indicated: 1275 (psi)
